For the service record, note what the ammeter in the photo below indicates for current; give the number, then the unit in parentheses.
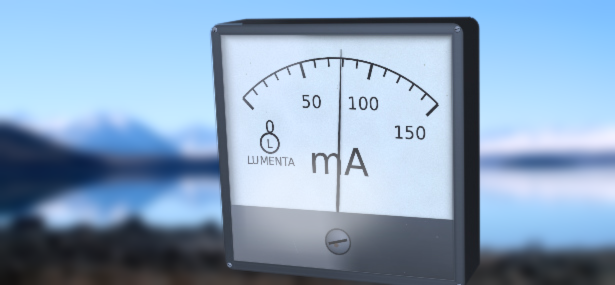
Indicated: 80 (mA)
